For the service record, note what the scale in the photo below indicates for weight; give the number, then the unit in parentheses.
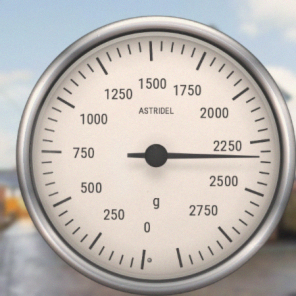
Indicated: 2325 (g)
